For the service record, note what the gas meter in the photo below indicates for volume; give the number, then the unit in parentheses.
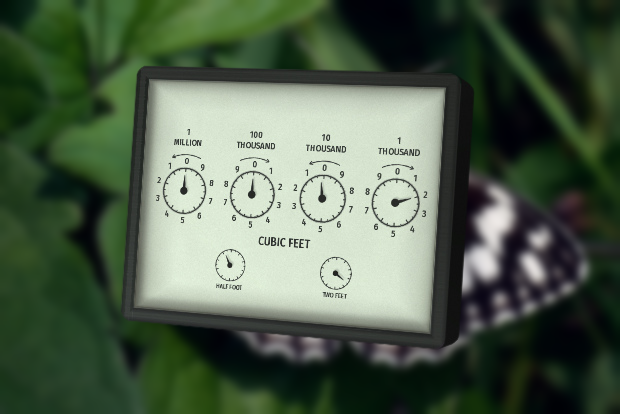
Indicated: 200 (ft³)
